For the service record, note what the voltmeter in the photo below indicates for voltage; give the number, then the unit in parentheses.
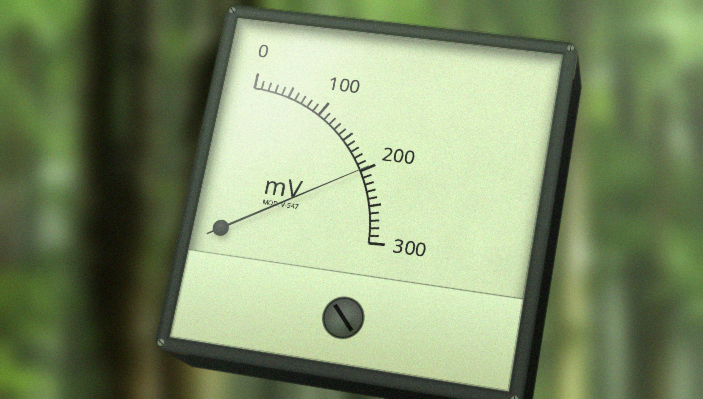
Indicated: 200 (mV)
